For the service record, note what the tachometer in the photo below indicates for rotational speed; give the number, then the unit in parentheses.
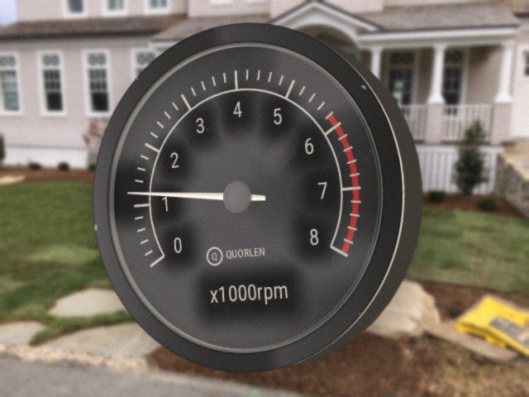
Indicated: 1200 (rpm)
